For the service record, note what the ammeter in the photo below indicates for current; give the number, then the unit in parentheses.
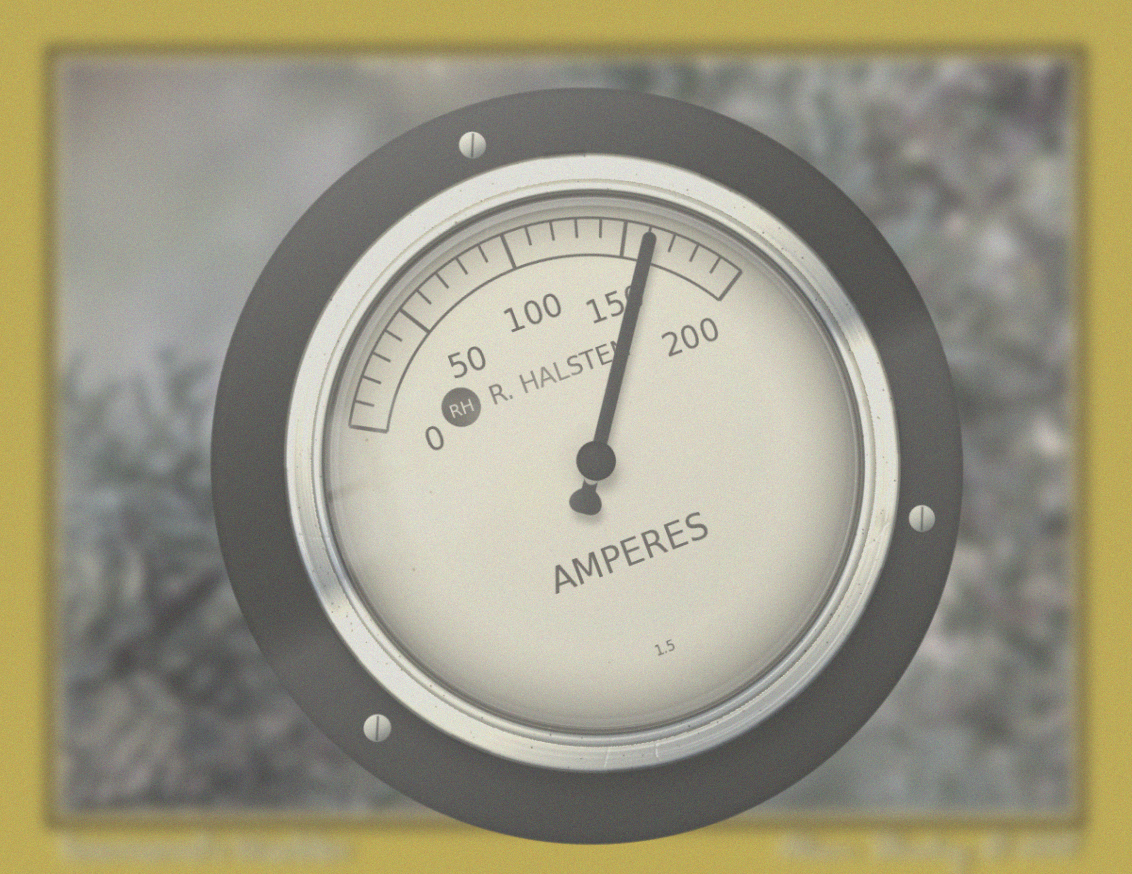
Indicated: 160 (A)
